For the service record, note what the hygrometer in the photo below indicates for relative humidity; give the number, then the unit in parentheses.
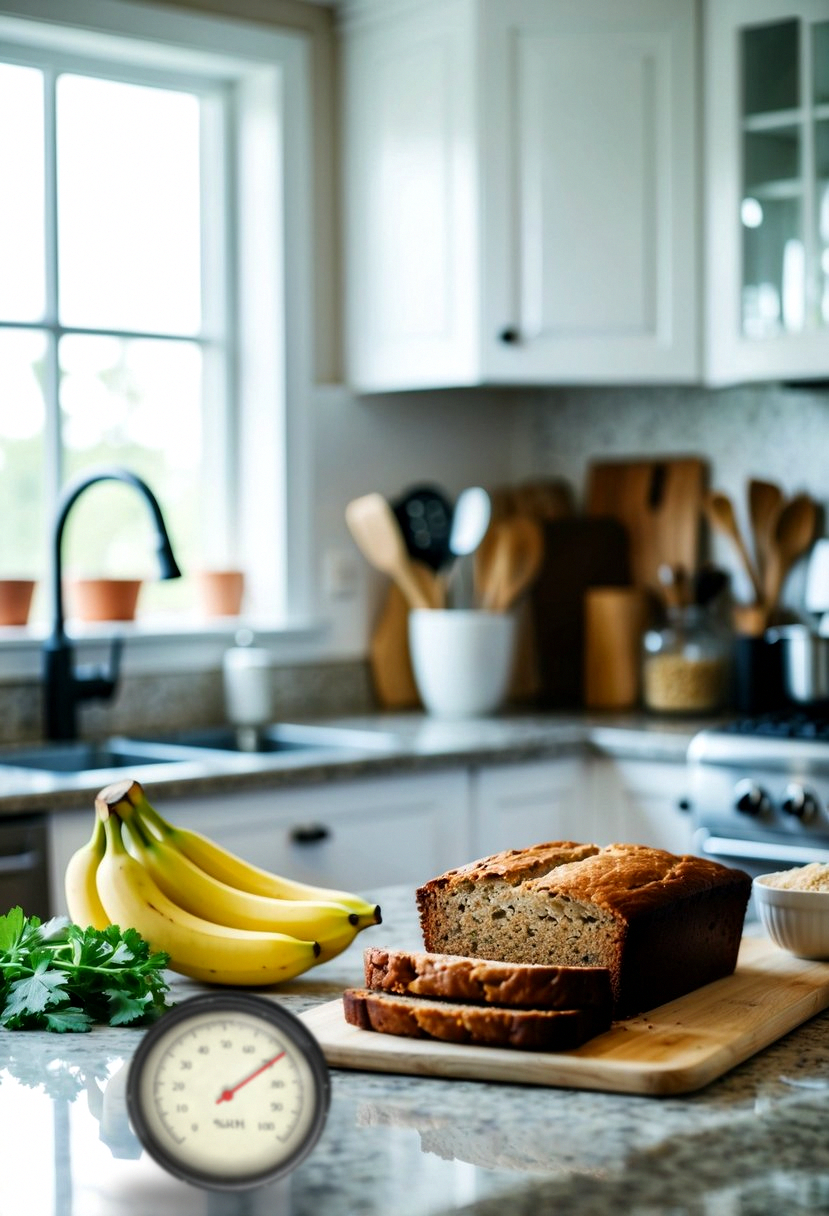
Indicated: 70 (%)
